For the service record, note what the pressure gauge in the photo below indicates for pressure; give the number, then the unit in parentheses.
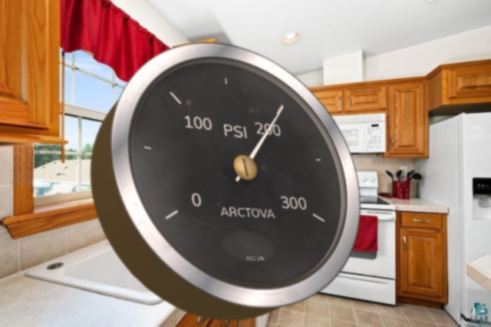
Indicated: 200 (psi)
